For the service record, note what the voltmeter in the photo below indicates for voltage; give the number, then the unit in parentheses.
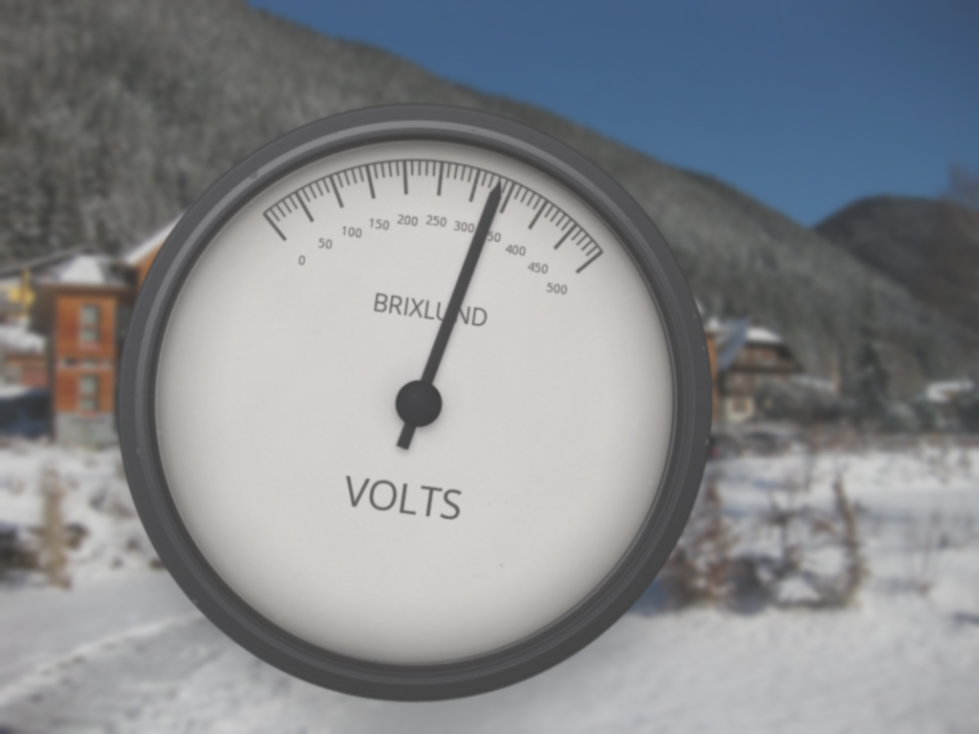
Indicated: 330 (V)
